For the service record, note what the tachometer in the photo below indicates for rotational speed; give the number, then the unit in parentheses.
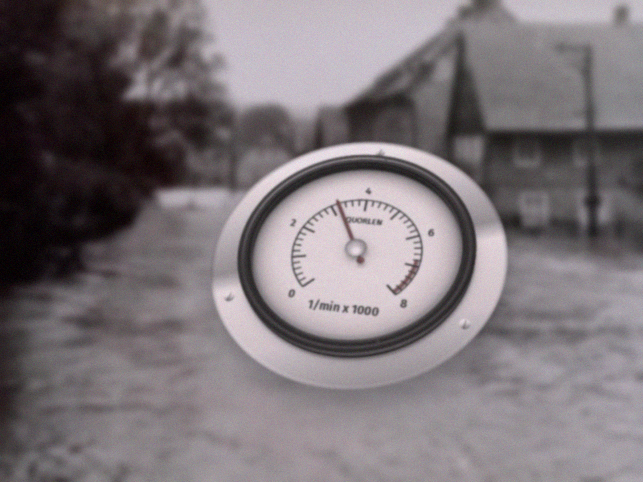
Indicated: 3200 (rpm)
